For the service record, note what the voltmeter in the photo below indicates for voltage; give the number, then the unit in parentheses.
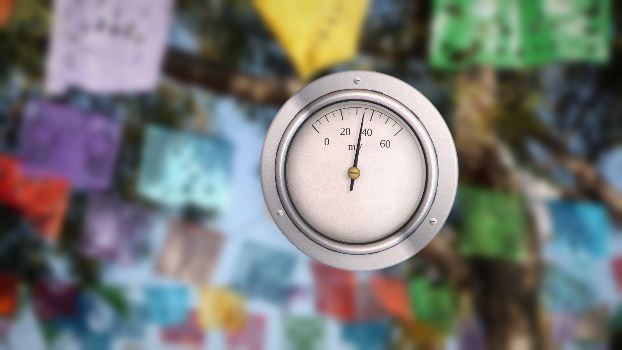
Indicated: 35 (mV)
